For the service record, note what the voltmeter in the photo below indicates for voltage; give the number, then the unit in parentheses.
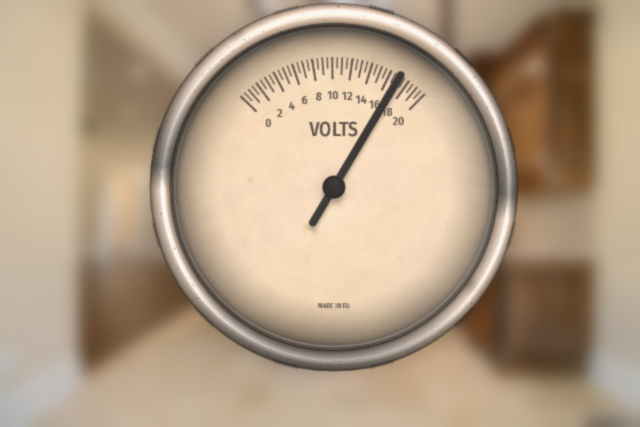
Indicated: 17 (V)
